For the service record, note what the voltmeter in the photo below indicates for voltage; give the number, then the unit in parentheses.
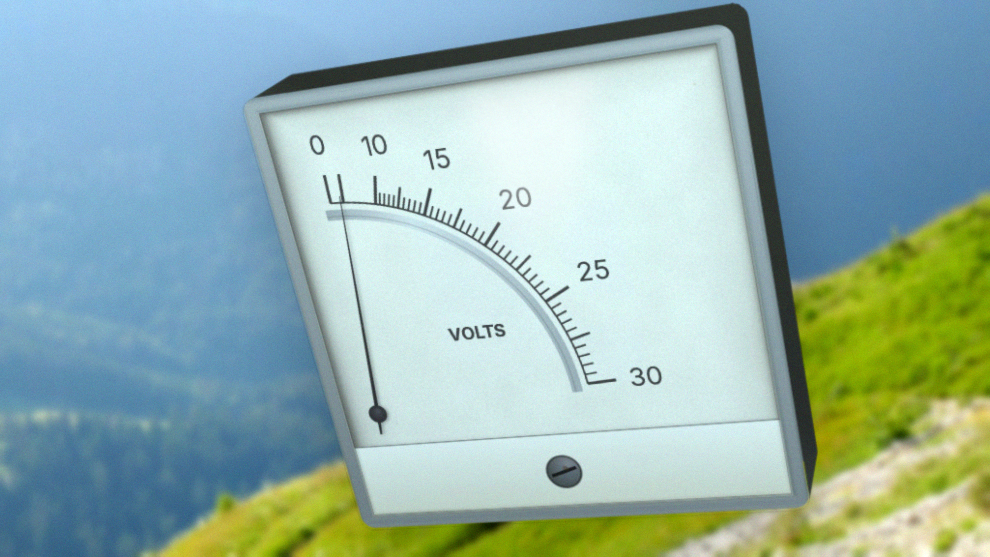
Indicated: 5 (V)
